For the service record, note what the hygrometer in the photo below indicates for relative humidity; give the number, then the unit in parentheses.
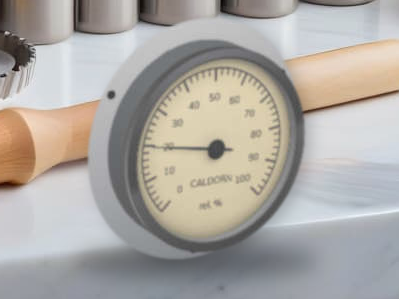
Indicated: 20 (%)
